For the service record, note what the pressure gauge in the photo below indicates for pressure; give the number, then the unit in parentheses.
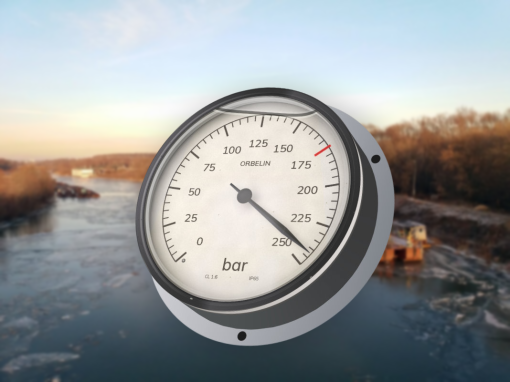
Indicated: 242.5 (bar)
